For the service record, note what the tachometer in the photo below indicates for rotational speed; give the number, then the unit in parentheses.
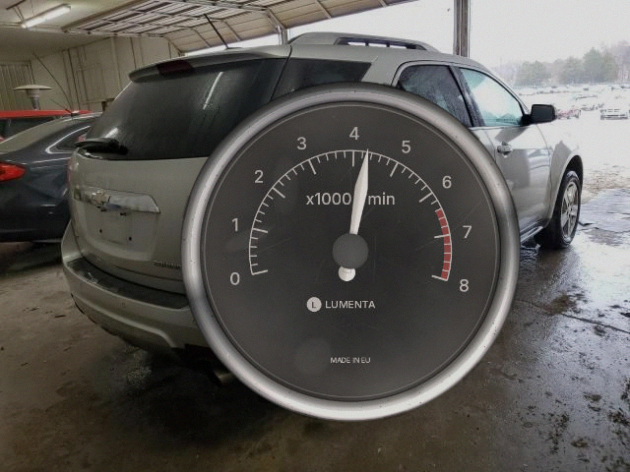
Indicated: 4300 (rpm)
